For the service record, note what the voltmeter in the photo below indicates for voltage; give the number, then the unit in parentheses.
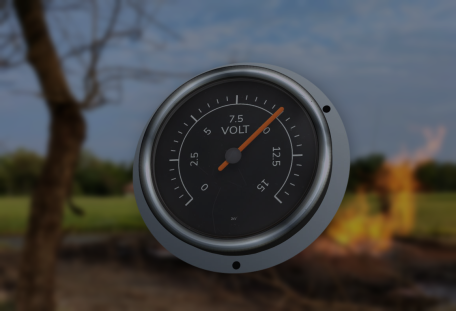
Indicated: 10 (V)
